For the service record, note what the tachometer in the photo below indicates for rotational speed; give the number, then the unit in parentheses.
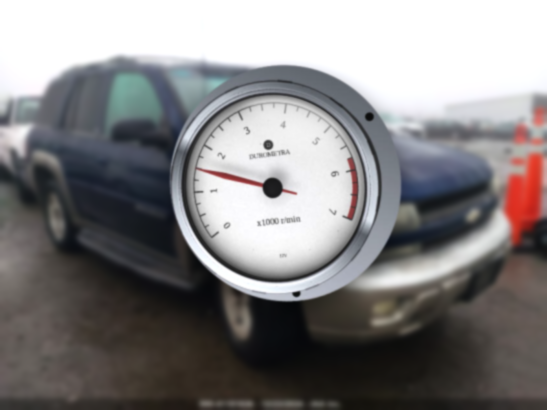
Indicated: 1500 (rpm)
